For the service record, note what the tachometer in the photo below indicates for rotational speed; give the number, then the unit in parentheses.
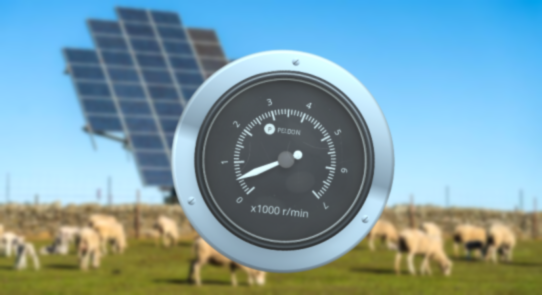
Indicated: 500 (rpm)
